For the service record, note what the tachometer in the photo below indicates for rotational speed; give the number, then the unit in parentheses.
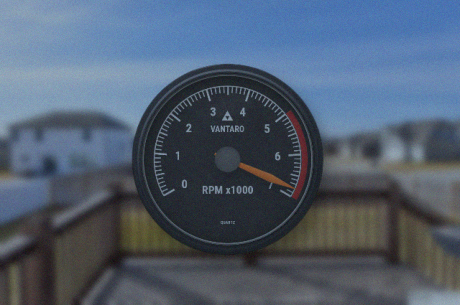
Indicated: 6800 (rpm)
